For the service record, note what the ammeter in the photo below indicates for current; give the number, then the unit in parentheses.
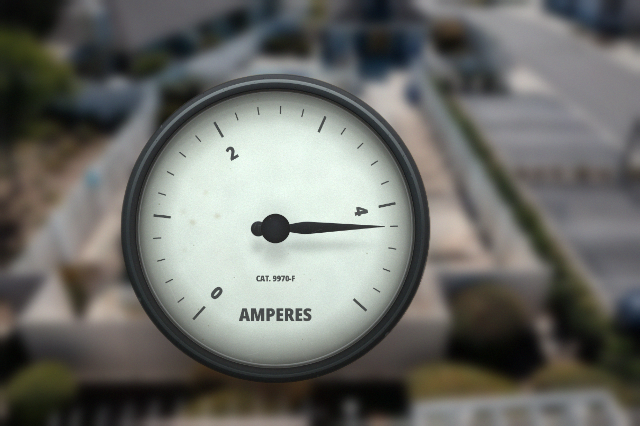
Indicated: 4.2 (A)
